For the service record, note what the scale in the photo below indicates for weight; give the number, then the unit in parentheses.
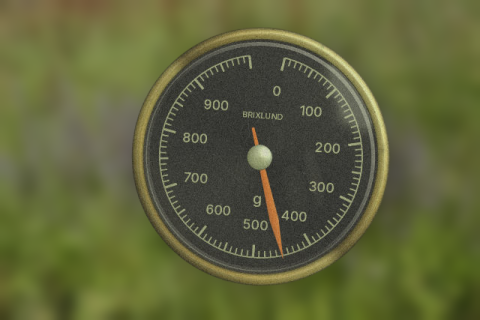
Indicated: 450 (g)
